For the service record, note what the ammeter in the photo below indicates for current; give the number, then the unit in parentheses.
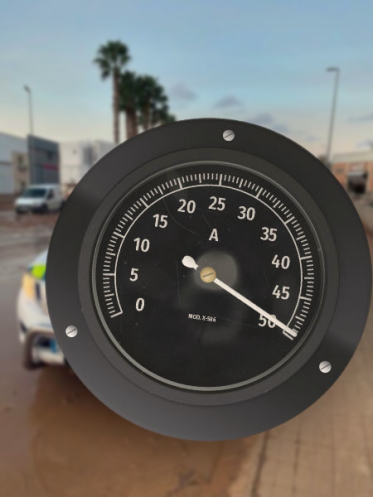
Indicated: 49.5 (A)
